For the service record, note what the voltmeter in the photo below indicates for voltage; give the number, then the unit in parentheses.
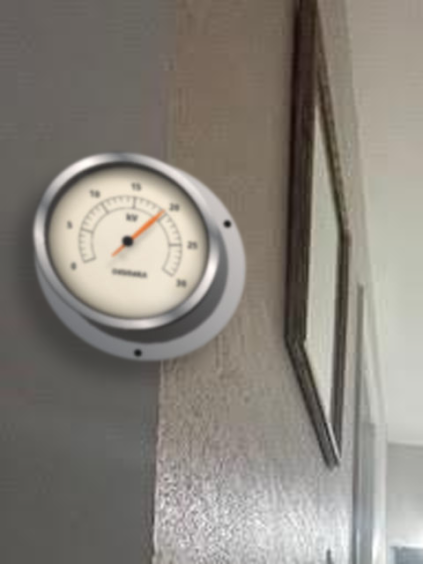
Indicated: 20 (kV)
